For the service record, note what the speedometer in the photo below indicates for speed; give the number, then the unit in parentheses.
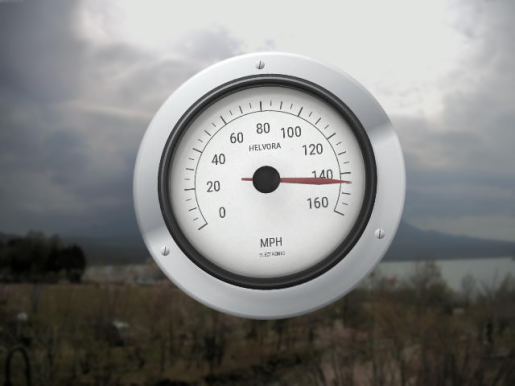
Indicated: 145 (mph)
